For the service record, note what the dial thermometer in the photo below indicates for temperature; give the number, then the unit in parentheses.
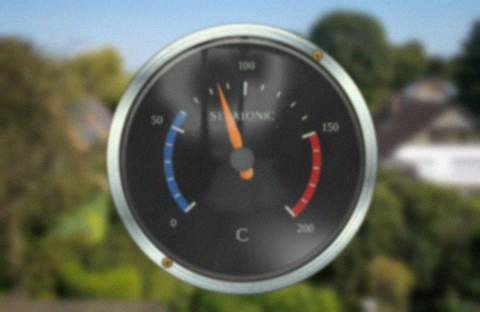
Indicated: 85 (°C)
